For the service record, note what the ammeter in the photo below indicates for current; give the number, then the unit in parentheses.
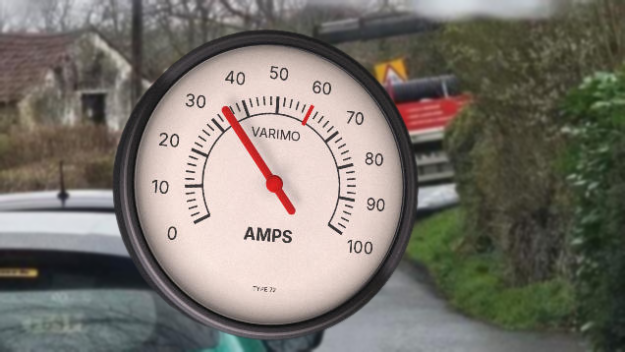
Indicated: 34 (A)
